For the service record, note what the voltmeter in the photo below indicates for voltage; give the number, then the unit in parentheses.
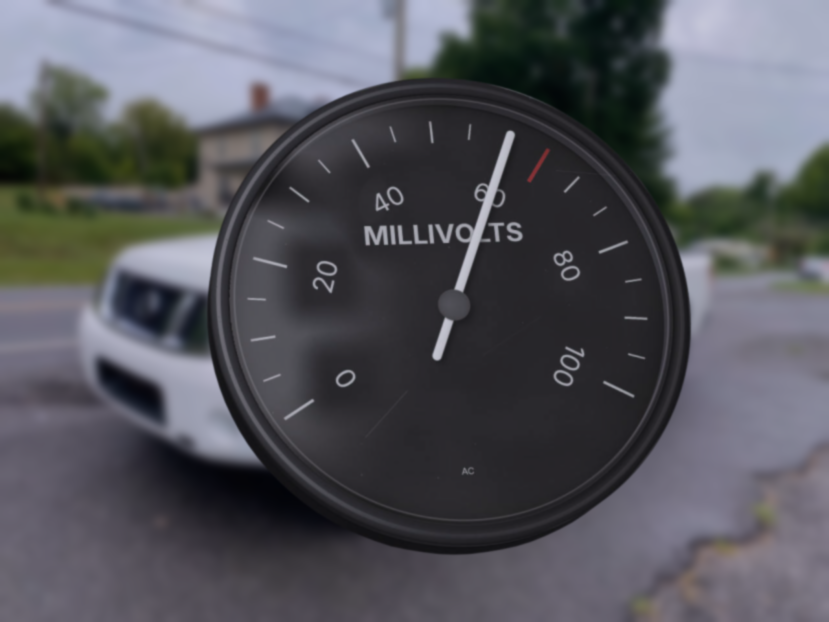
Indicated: 60 (mV)
